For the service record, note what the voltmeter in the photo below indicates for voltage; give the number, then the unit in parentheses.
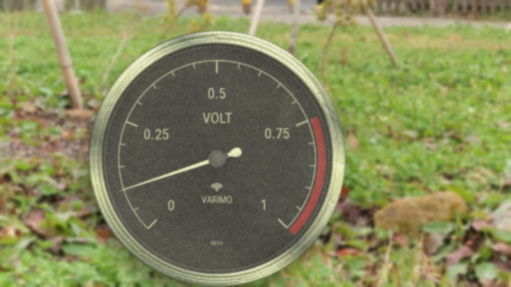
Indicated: 0.1 (V)
